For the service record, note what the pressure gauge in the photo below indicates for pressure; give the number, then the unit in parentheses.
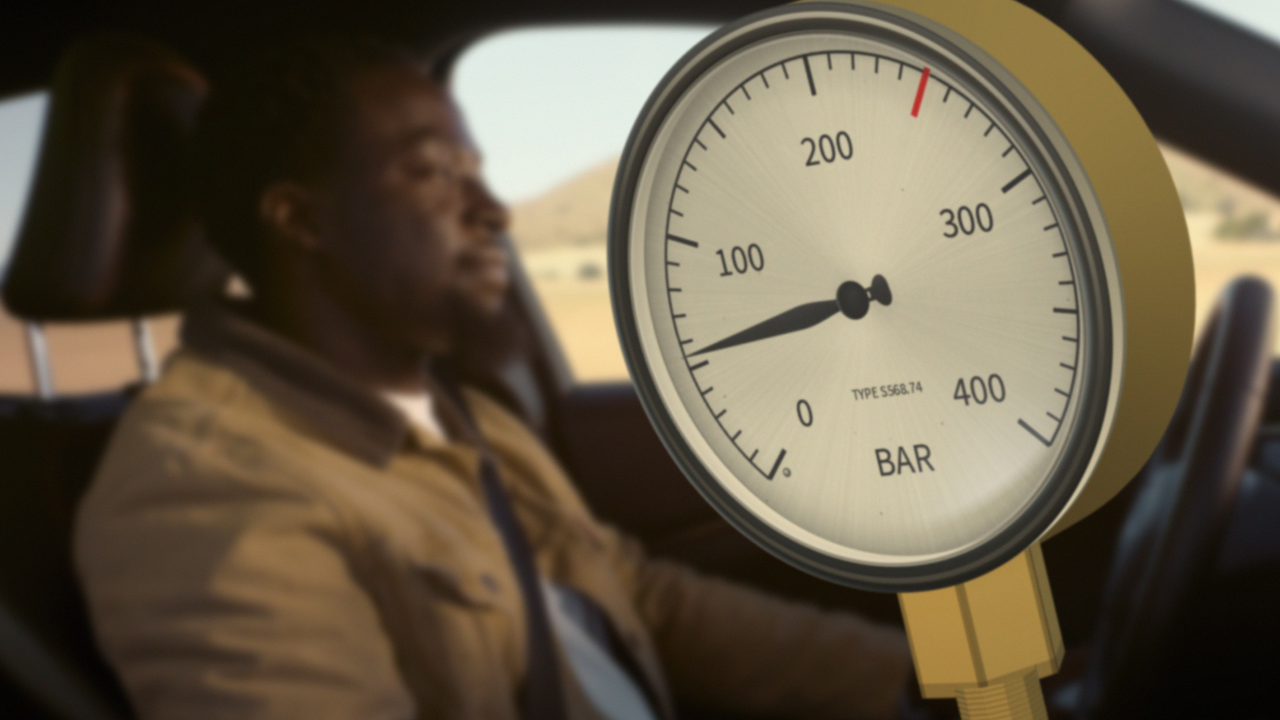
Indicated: 55 (bar)
